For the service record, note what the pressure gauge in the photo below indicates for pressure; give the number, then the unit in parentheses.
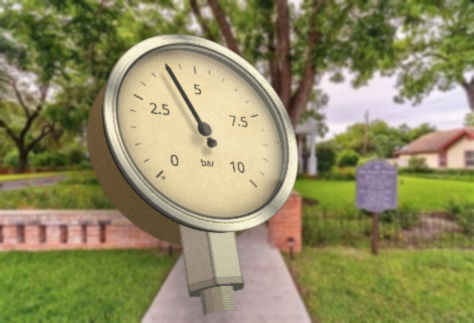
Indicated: 4 (bar)
